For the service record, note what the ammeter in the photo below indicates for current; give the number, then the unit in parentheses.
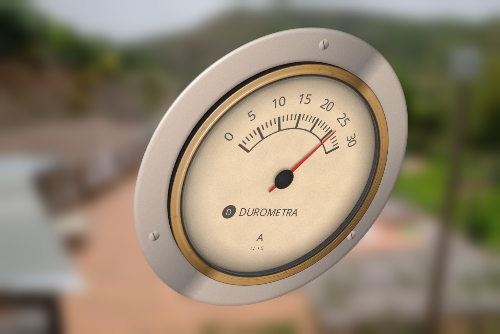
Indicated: 25 (A)
